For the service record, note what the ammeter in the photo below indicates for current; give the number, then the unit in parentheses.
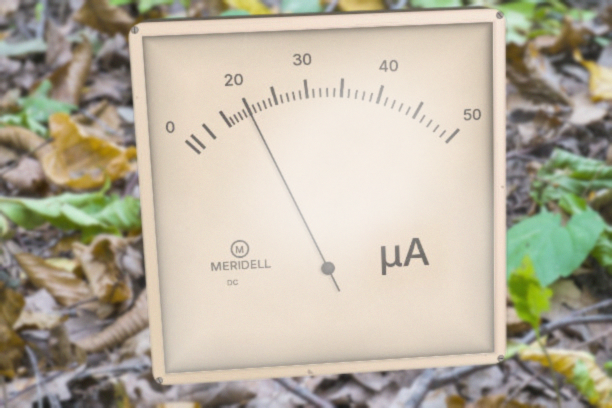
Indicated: 20 (µA)
